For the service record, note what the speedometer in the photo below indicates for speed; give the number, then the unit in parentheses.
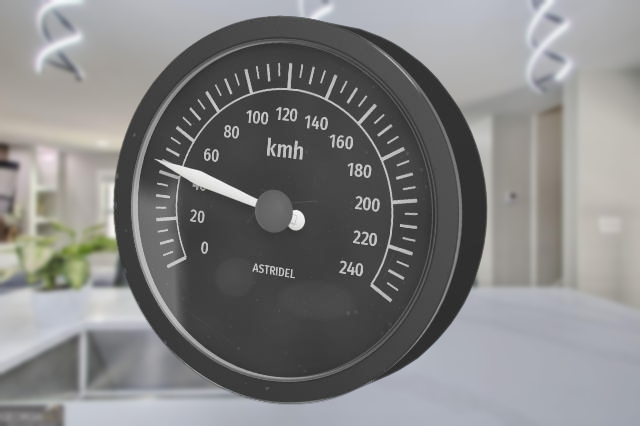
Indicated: 45 (km/h)
